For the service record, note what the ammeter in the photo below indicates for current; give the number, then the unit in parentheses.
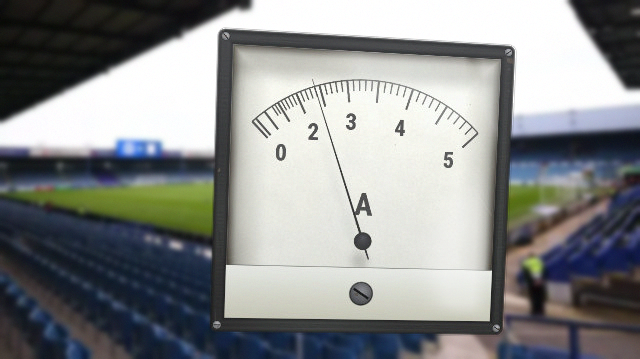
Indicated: 2.4 (A)
